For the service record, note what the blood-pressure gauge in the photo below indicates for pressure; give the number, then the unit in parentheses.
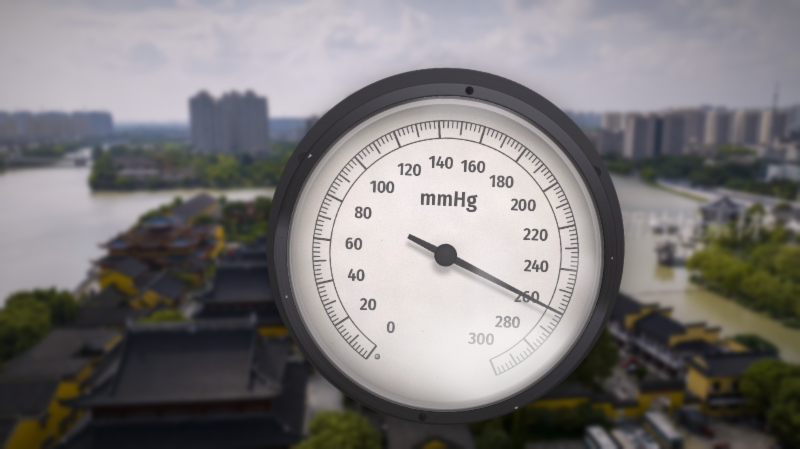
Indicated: 260 (mmHg)
